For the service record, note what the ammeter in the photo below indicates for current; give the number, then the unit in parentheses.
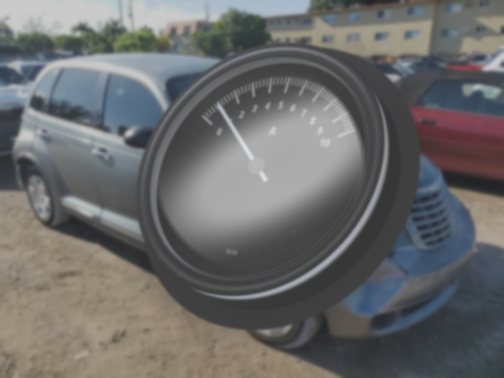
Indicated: 1 (A)
